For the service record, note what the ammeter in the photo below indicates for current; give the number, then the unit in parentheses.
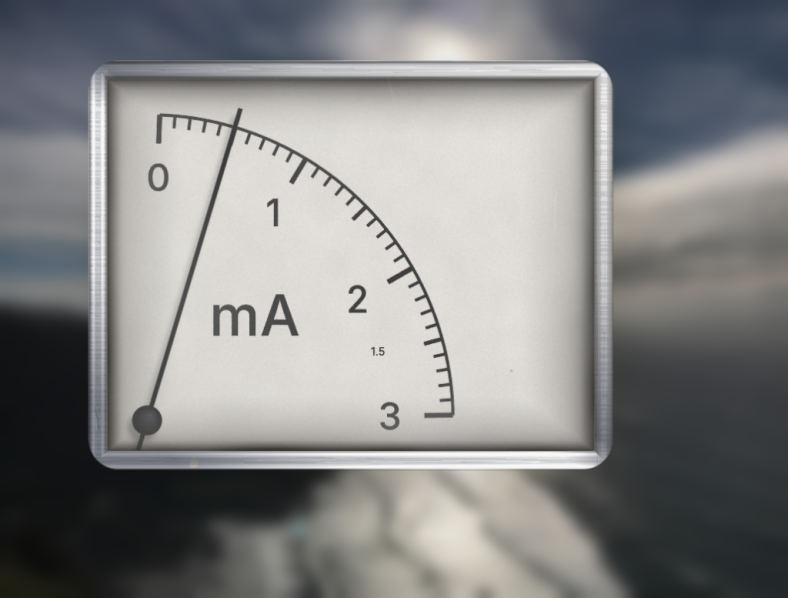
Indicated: 0.5 (mA)
